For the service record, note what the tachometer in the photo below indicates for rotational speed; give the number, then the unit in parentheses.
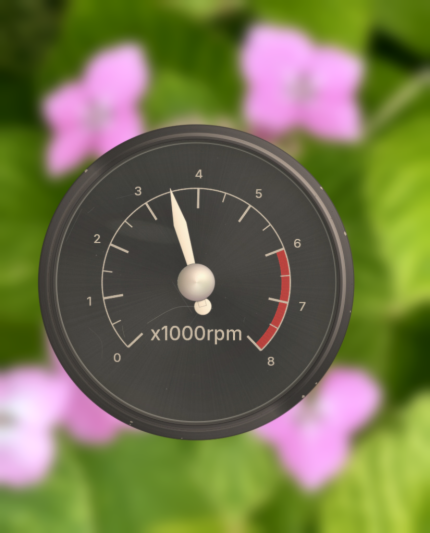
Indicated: 3500 (rpm)
